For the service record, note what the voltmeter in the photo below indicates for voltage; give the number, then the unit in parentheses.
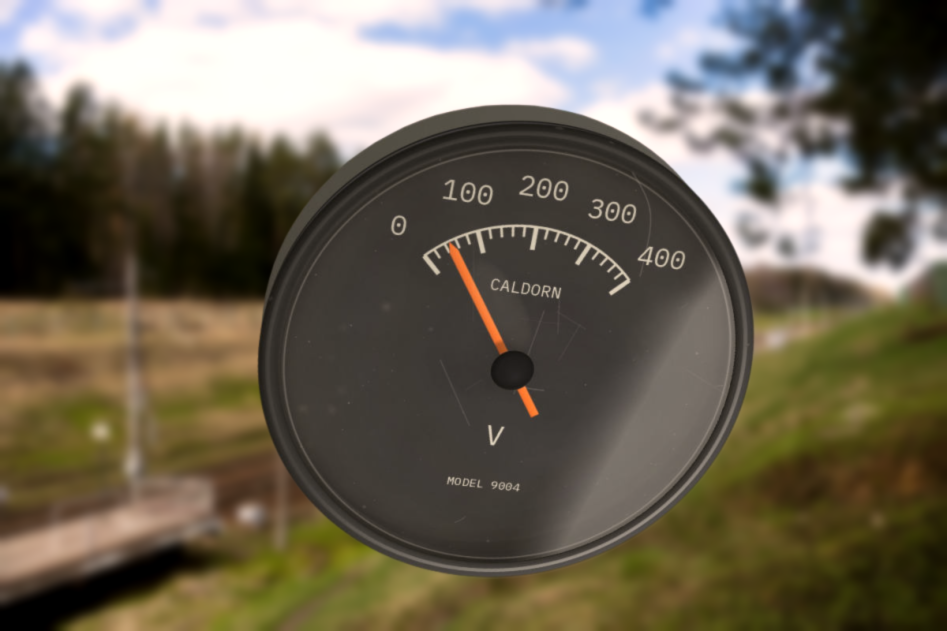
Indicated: 50 (V)
